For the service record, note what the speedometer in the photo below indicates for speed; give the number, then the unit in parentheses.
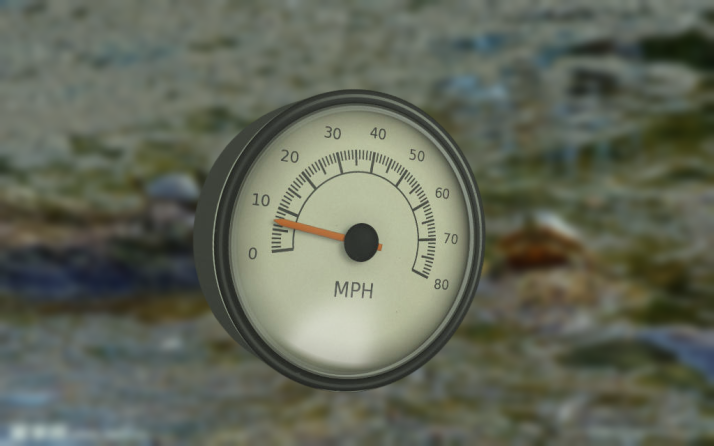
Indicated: 7 (mph)
